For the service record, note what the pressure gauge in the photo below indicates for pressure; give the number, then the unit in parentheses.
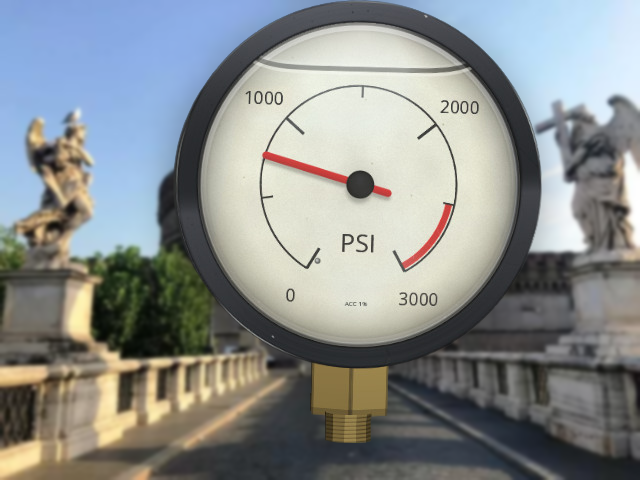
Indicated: 750 (psi)
